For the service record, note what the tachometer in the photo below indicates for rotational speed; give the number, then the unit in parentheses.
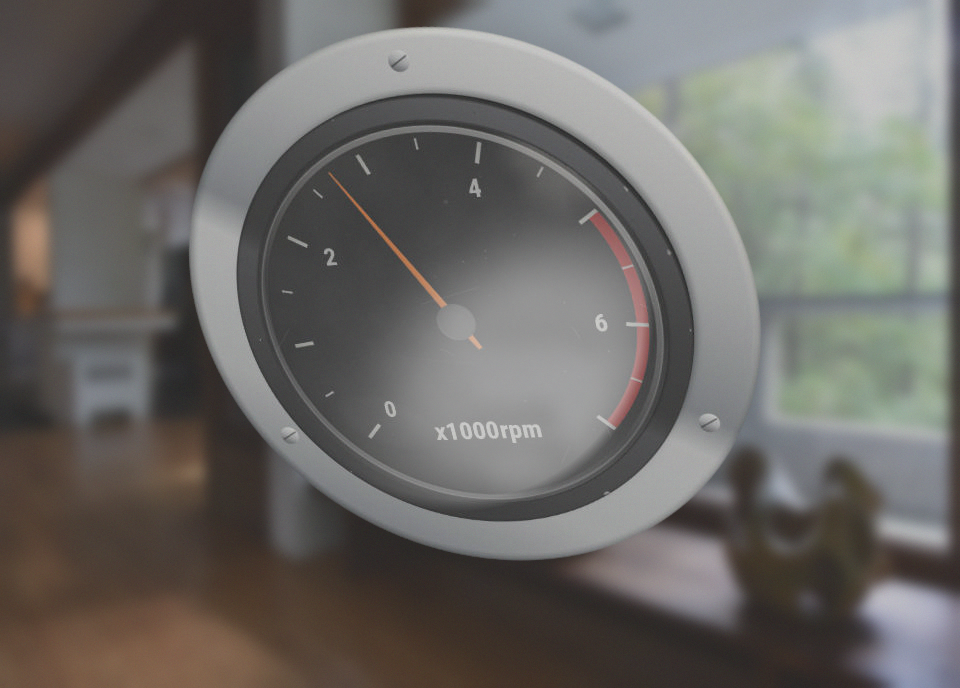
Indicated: 2750 (rpm)
